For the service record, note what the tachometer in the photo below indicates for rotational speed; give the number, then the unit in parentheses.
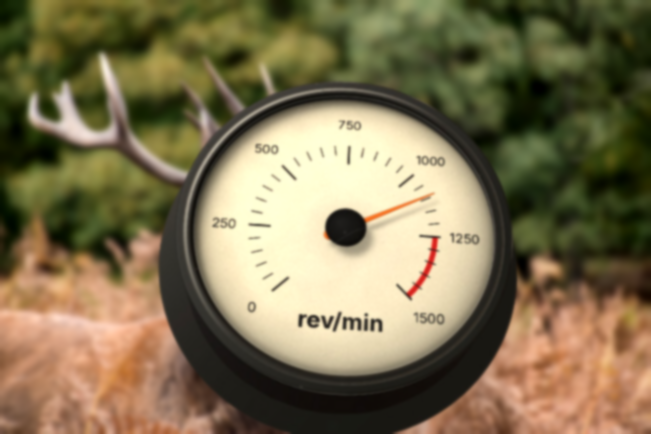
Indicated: 1100 (rpm)
